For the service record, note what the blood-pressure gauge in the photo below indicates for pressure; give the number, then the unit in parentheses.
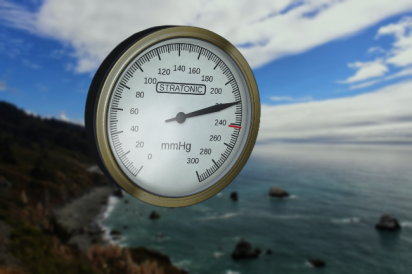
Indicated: 220 (mmHg)
